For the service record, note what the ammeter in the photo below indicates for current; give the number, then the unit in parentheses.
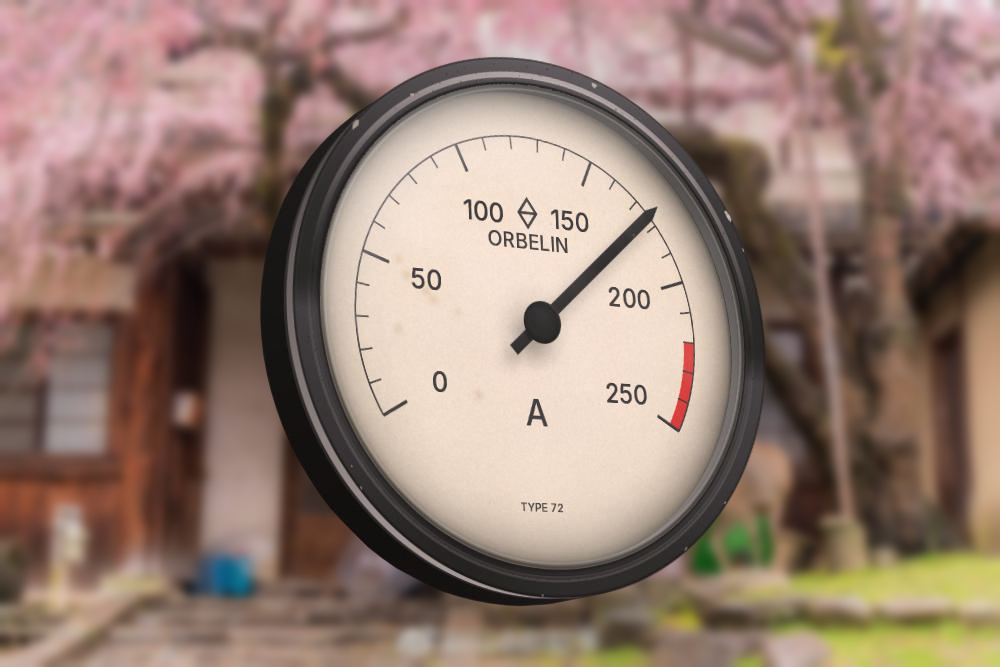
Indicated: 175 (A)
